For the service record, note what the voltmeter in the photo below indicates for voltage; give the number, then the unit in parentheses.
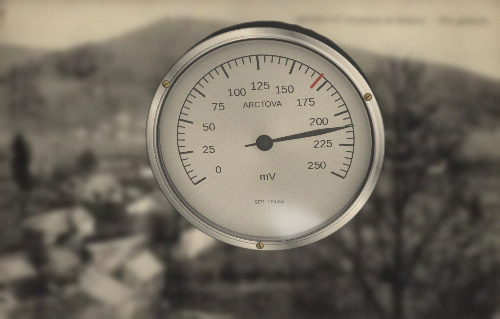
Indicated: 210 (mV)
